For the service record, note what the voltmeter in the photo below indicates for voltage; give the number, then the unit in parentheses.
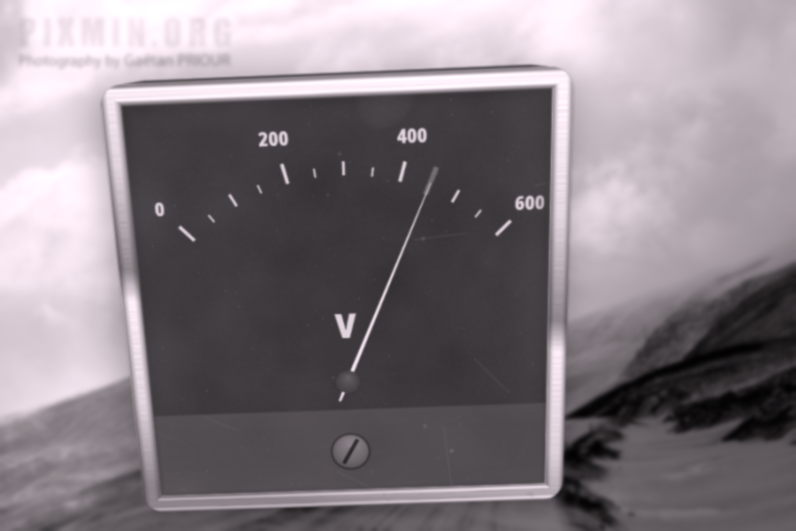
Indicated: 450 (V)
